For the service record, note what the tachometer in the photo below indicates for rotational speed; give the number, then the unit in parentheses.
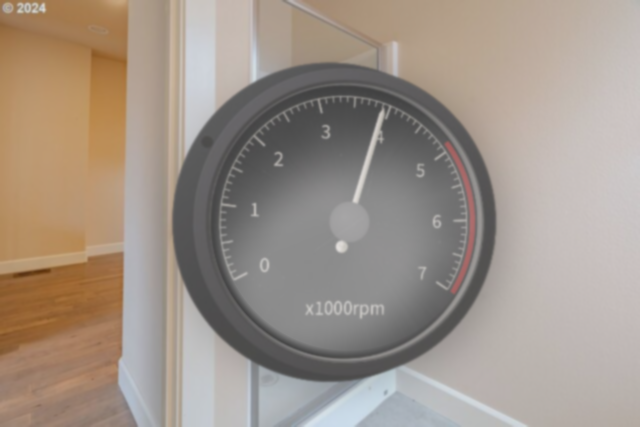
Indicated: 3900 (rpm)
